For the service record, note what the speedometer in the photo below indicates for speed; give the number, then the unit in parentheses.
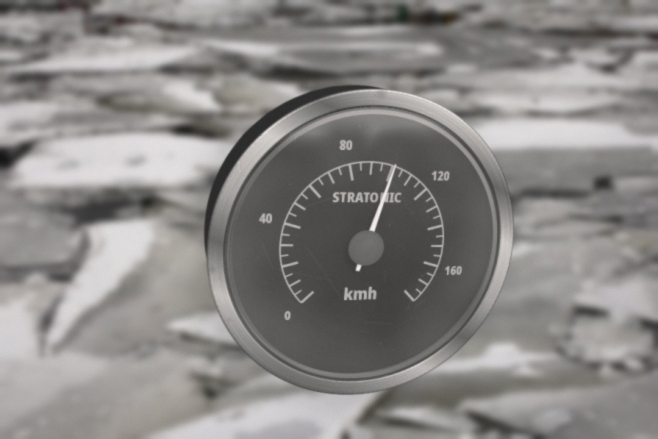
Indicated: 100 (km/h)
